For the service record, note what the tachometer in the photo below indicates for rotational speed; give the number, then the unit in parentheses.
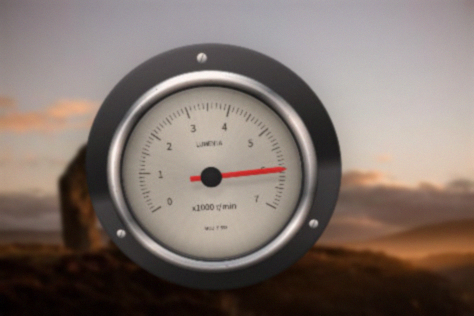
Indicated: 6000 (rpm)
